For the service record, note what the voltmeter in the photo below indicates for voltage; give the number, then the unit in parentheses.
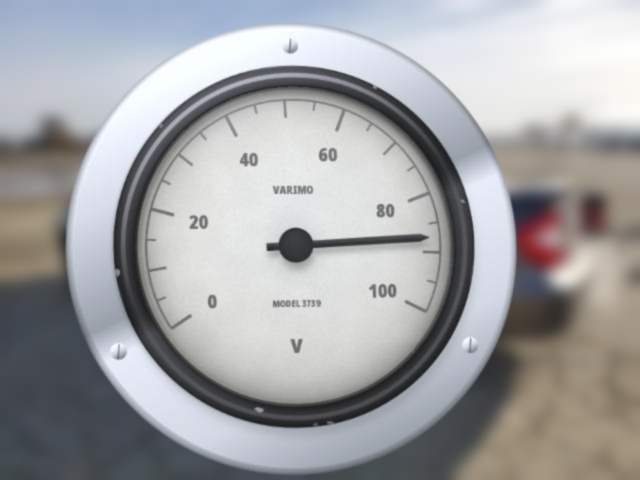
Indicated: 87.5 (V)
